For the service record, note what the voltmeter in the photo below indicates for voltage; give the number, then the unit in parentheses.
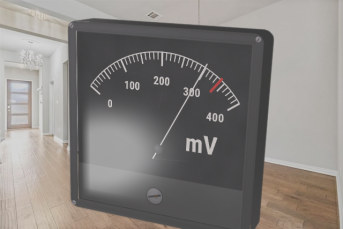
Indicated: 300 (mV)
